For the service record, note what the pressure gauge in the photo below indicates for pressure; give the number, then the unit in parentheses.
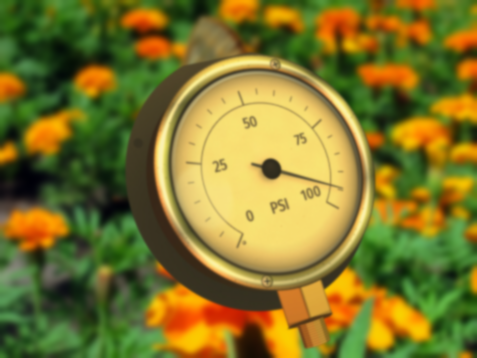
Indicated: 95 (psi)
